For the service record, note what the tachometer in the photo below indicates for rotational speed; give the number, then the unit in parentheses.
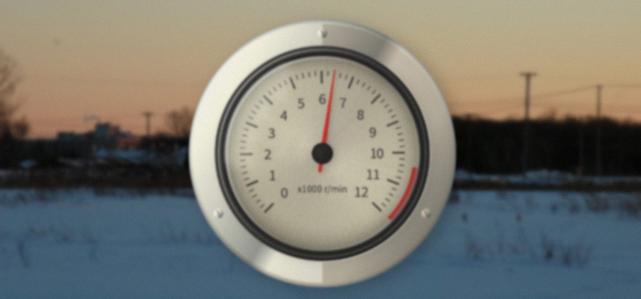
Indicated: 6400 (rpm)
